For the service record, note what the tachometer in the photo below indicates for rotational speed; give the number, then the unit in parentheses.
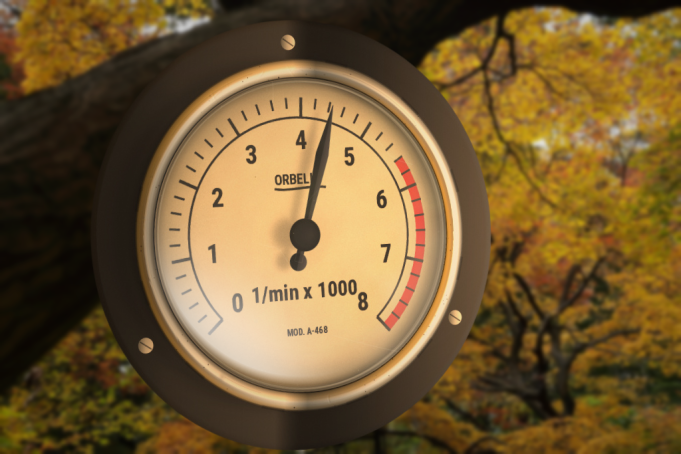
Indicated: 4400 (rpm)
